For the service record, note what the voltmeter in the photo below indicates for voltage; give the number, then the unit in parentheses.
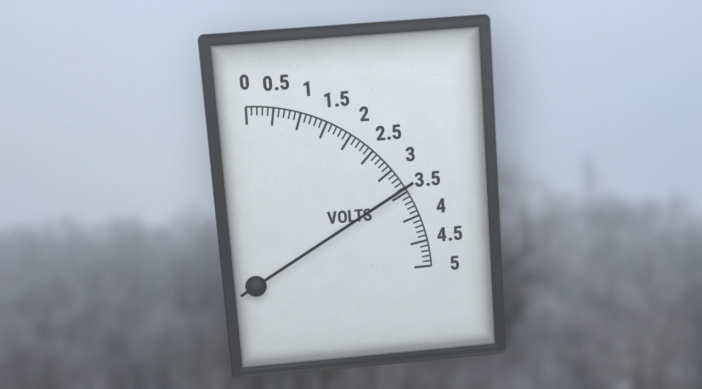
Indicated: 3.4 (V)
